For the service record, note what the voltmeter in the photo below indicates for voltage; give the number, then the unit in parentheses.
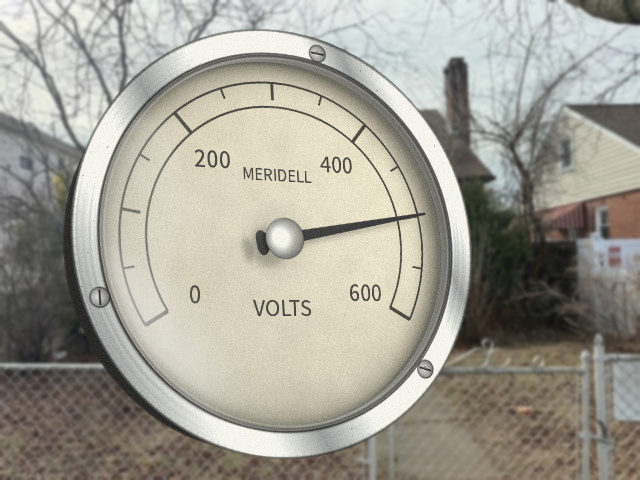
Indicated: 500 (V)
